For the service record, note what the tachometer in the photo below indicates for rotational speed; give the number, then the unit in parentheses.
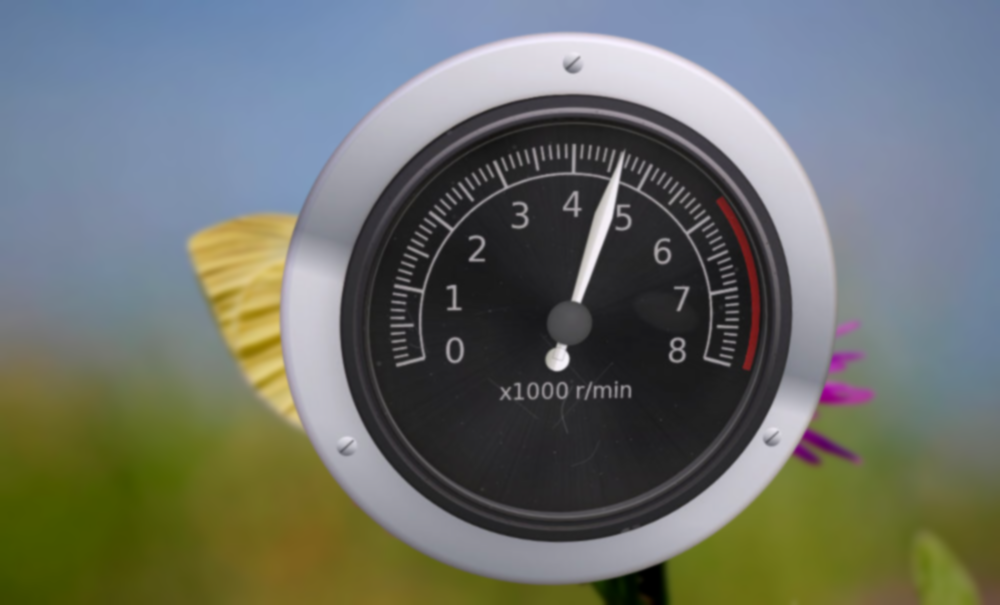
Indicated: 4600 (rpm)
